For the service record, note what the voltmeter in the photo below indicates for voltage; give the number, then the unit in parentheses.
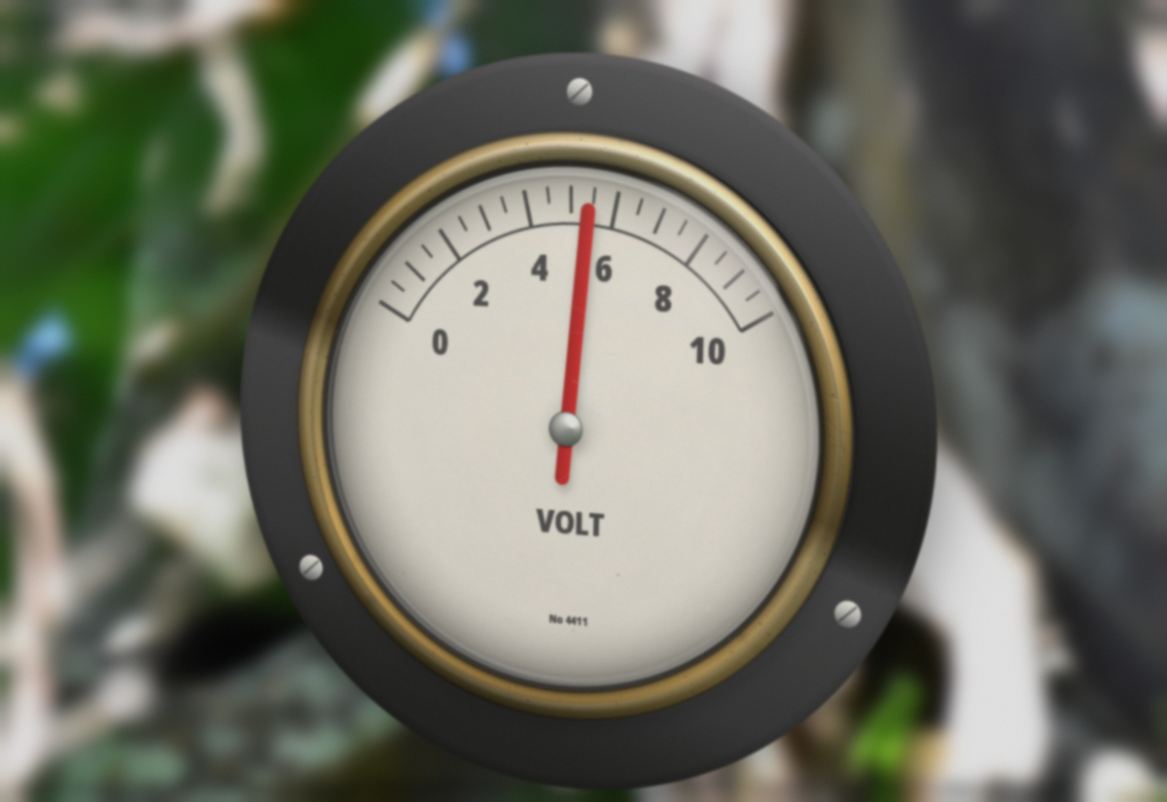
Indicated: 5.5 (V)
